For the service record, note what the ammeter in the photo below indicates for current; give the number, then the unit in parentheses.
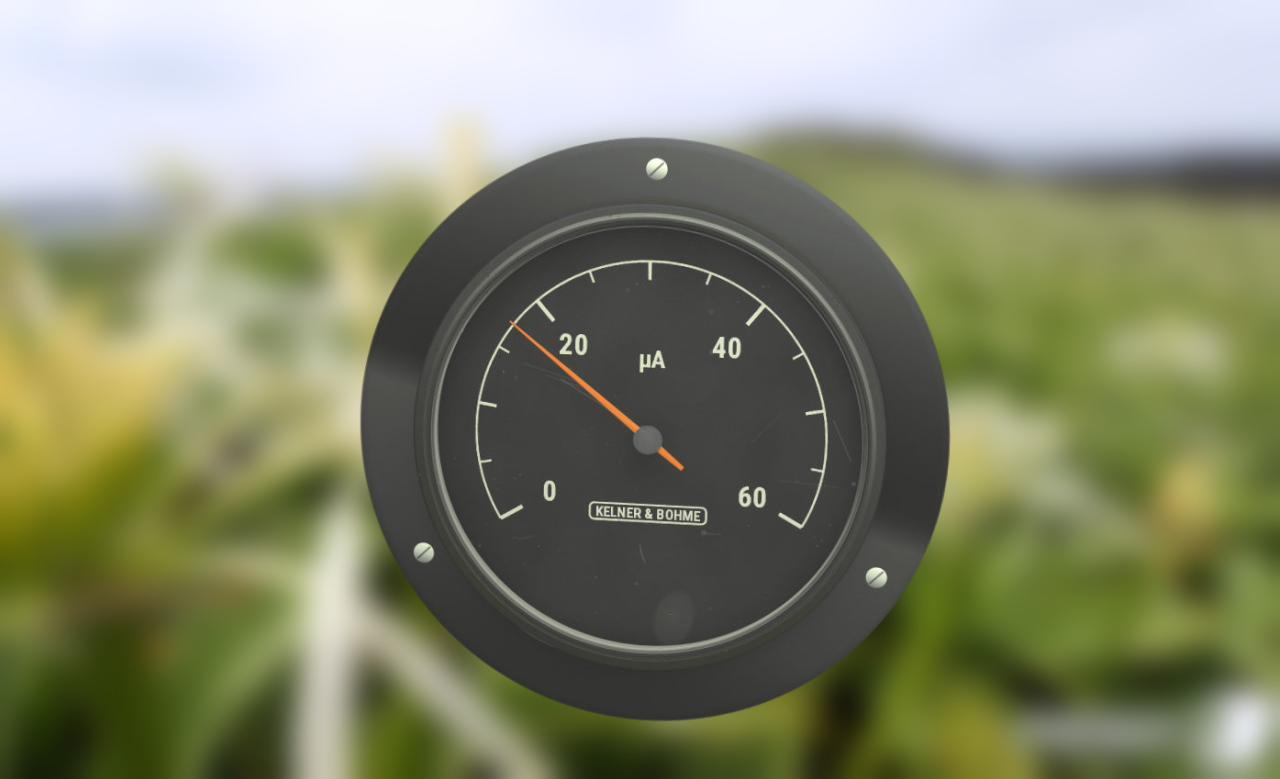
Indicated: 17.5 (µA)
